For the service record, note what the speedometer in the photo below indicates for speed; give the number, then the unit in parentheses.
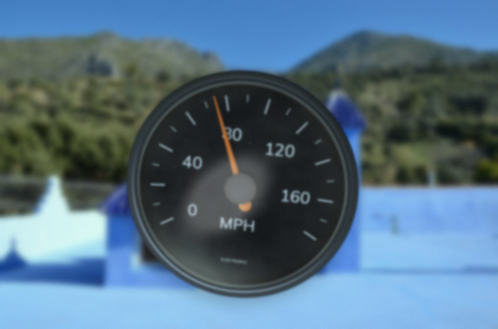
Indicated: 75 (mph)
